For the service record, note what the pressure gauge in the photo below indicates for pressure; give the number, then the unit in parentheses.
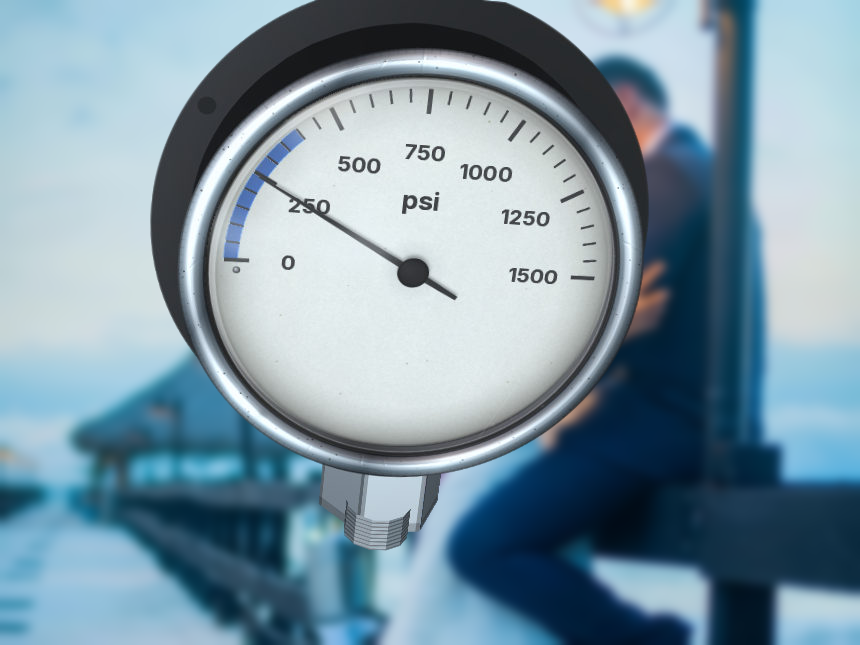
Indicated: 250 (psi)
